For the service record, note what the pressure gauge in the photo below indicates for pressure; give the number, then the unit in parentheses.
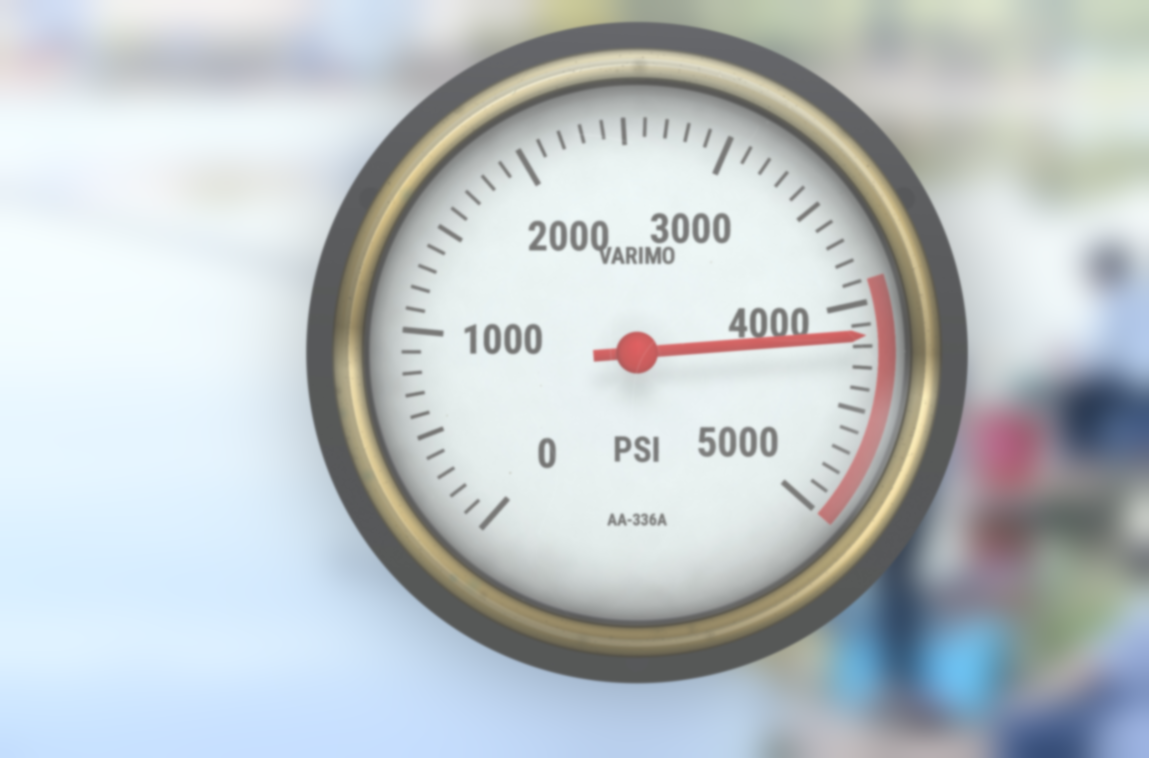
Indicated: 4150 (psi)
